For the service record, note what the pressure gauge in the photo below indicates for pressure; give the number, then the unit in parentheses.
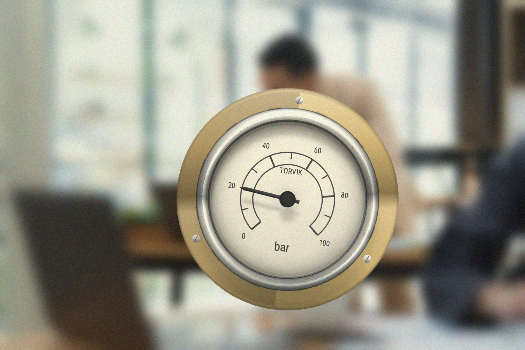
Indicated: 20 (bar)
